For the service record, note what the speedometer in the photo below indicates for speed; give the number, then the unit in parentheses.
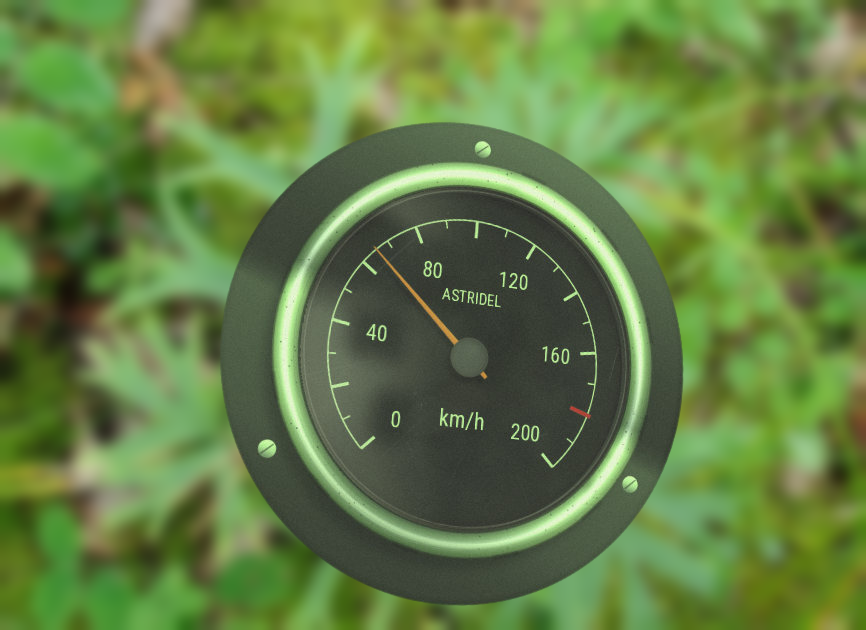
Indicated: 65 (km/h)
